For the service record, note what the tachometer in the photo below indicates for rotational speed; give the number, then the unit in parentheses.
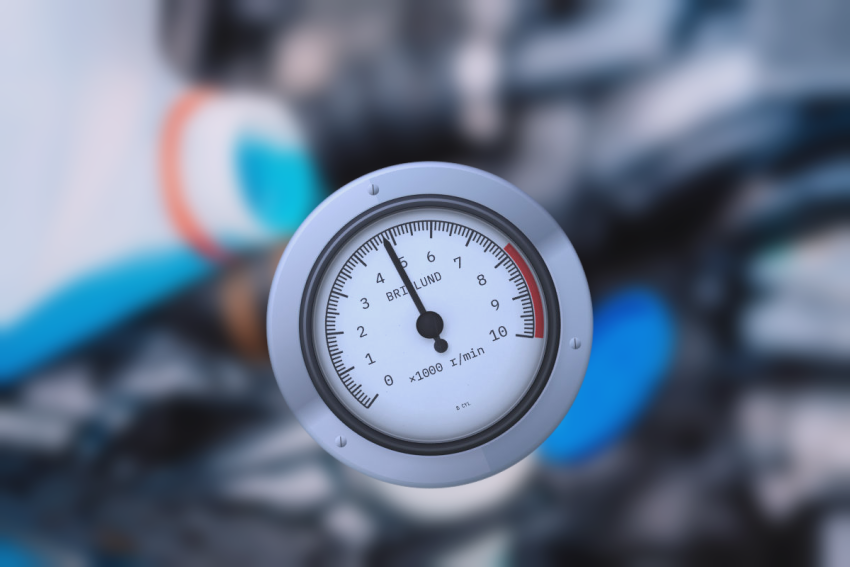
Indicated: 4800 (rpm)
